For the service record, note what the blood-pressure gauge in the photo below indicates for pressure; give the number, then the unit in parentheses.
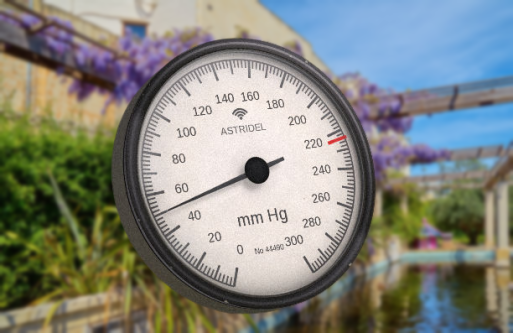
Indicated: 50 (mmHg)
